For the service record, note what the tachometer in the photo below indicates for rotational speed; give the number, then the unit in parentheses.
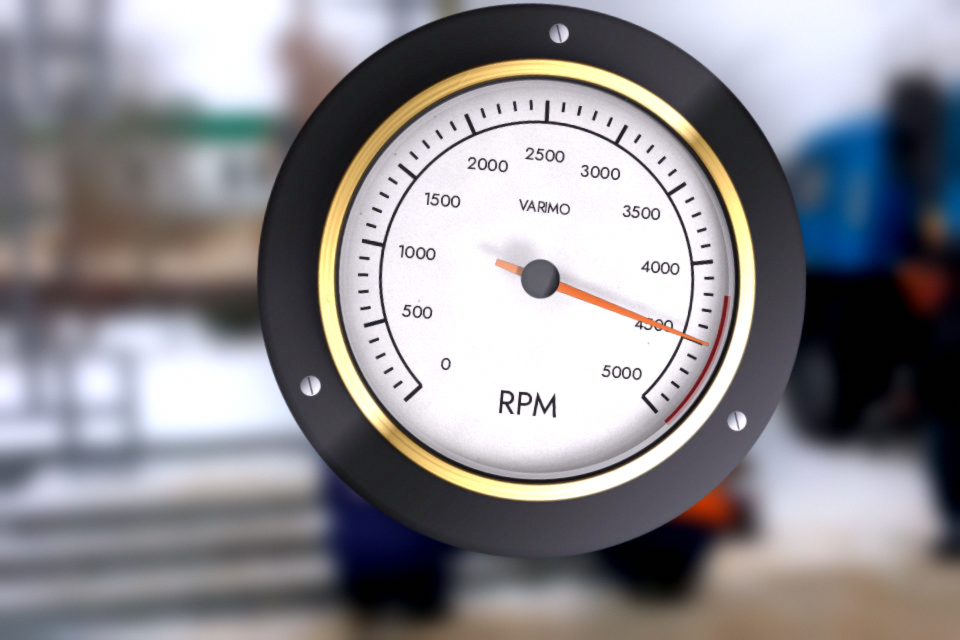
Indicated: 4500 (rpm)
